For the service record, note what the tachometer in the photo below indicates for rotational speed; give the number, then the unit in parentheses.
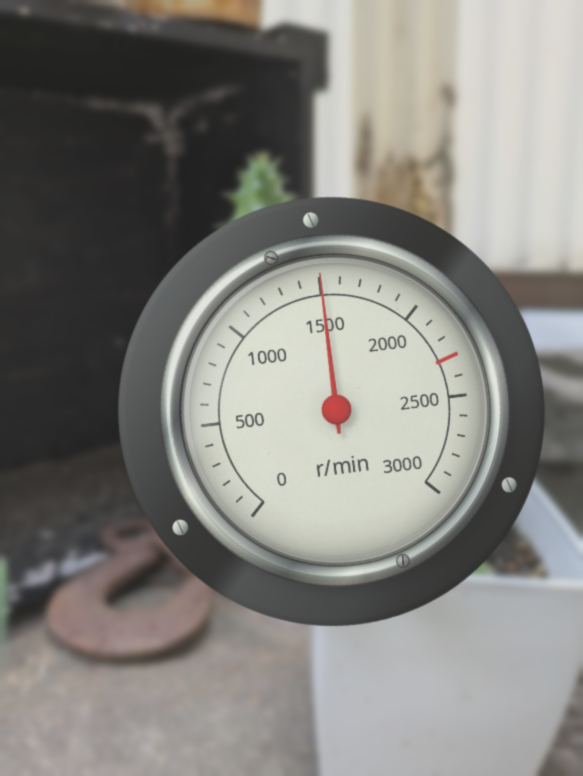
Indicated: 1500 (rpm)
